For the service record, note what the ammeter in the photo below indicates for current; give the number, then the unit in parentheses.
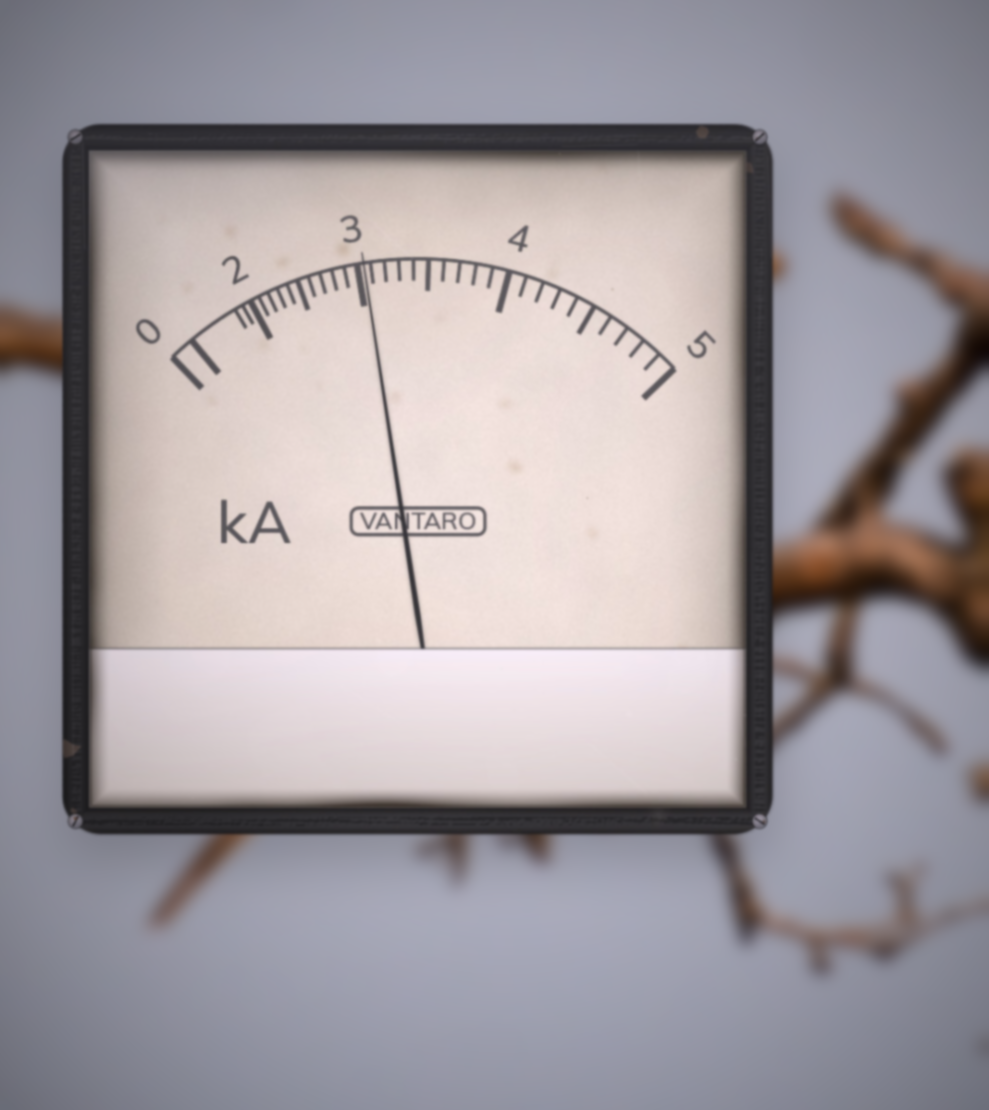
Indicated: 3.05 (kA)
